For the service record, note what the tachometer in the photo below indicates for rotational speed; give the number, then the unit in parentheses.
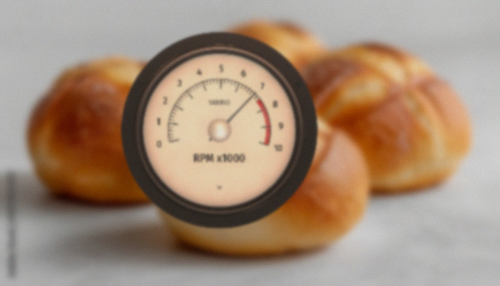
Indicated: 7000 (rpm)
